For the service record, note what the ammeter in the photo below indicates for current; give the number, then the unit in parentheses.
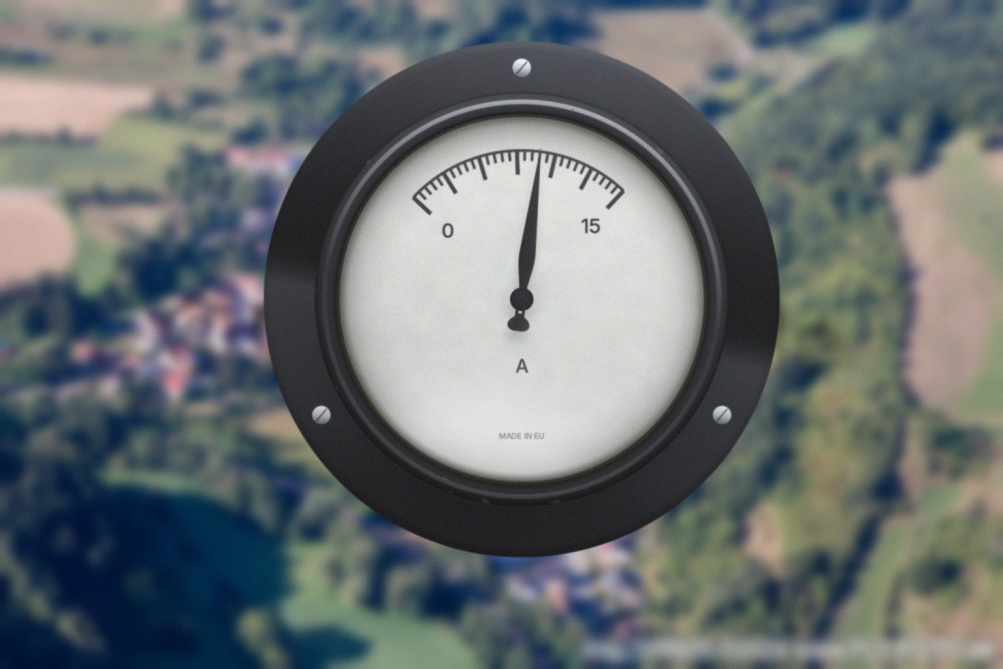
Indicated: 9 (A)
